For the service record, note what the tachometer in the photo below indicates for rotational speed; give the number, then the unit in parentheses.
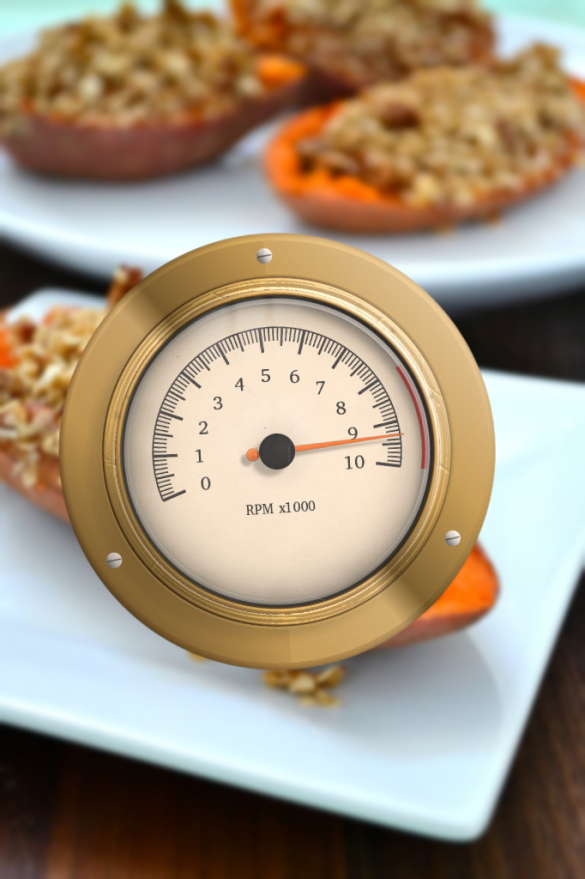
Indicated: 9300 (rpm)
